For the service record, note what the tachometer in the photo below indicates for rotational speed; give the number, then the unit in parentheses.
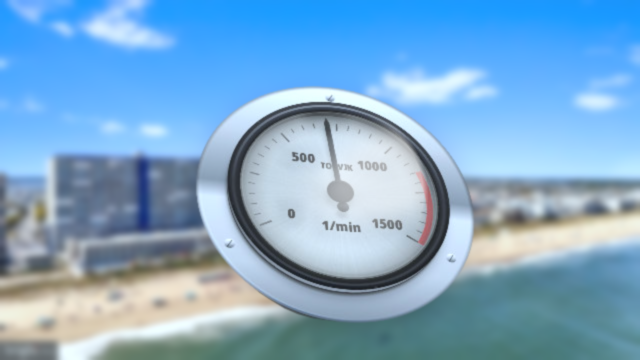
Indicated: 700 (rpm)
